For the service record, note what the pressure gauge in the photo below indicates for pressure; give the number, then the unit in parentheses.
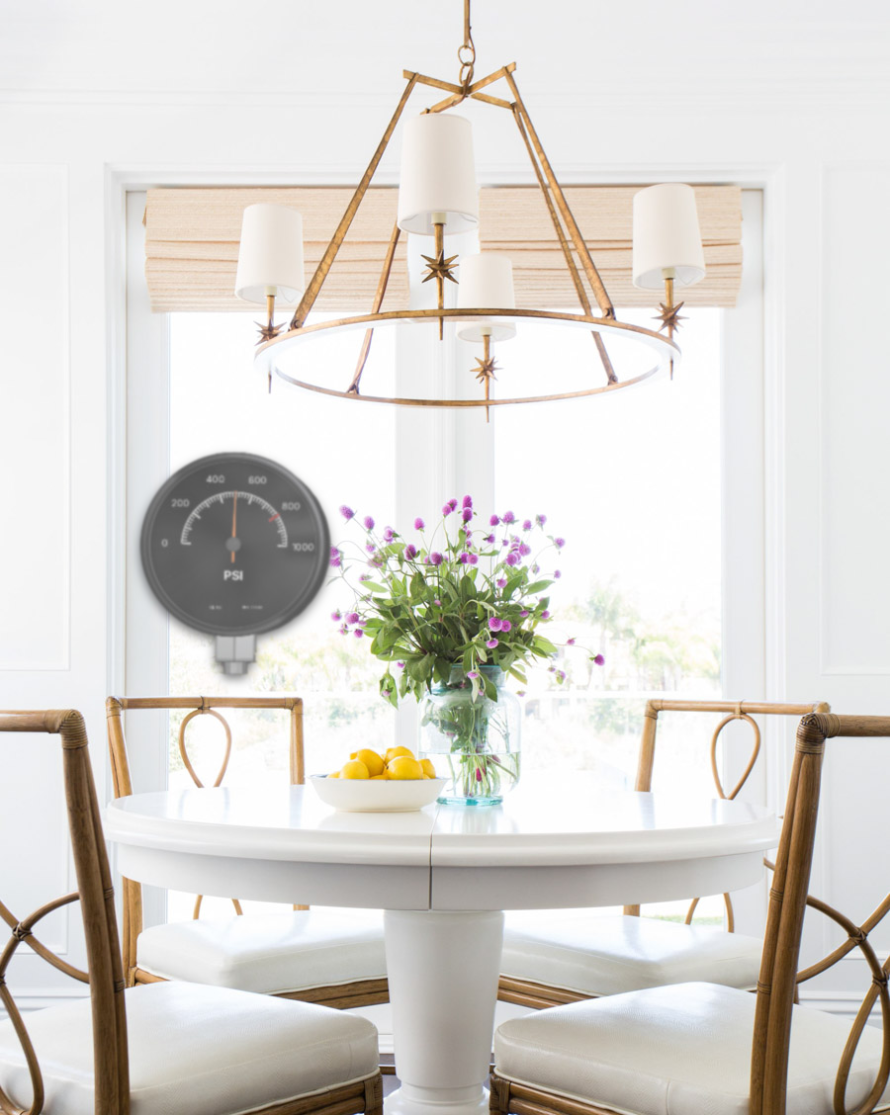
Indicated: 500 (psi)
